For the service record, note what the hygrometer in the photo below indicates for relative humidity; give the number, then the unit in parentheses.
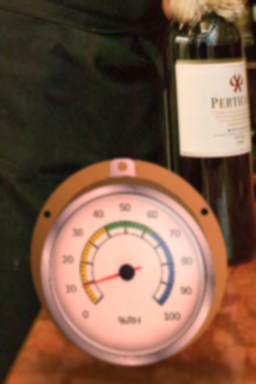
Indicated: 10 (%)
